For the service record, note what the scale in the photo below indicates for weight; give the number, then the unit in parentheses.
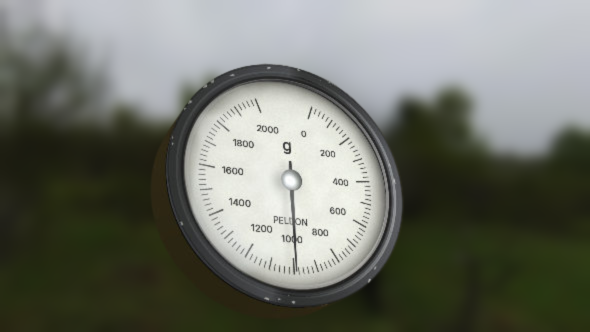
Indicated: 1000 (g)
